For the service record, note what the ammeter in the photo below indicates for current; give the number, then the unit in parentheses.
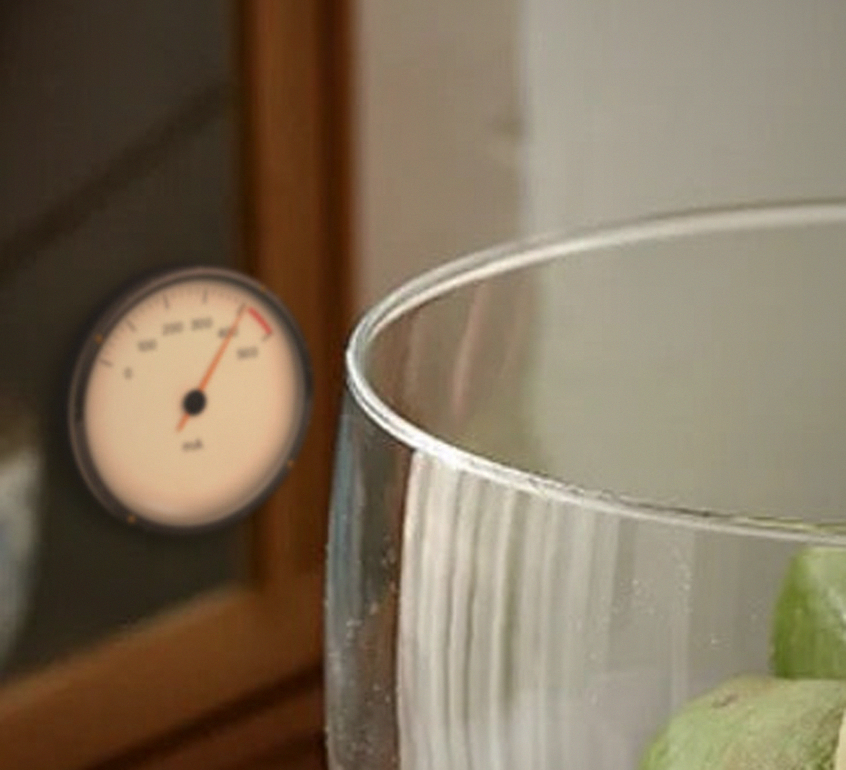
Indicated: 400 (mA)
